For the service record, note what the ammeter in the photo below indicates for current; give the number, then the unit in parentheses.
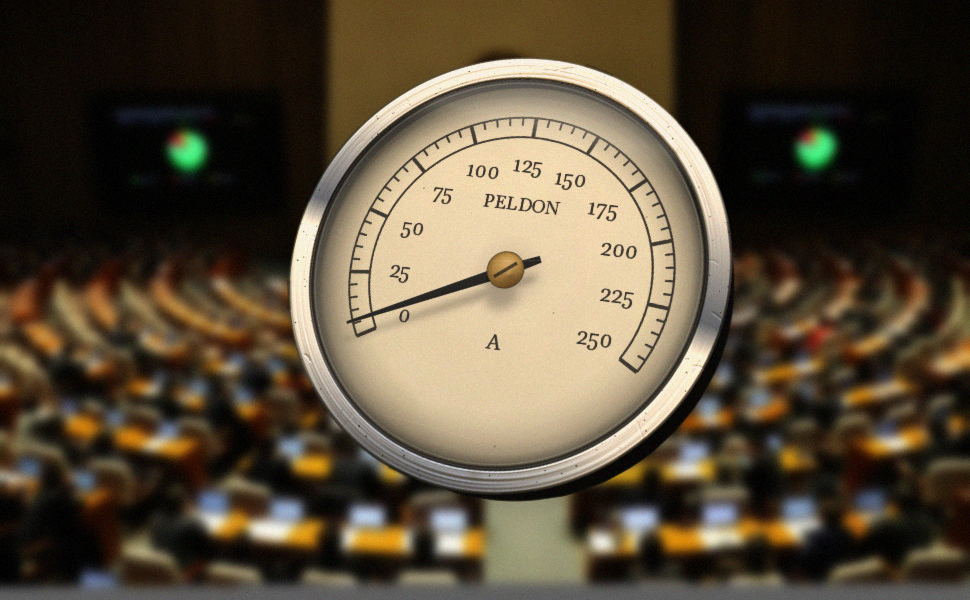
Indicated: 5 (A)
